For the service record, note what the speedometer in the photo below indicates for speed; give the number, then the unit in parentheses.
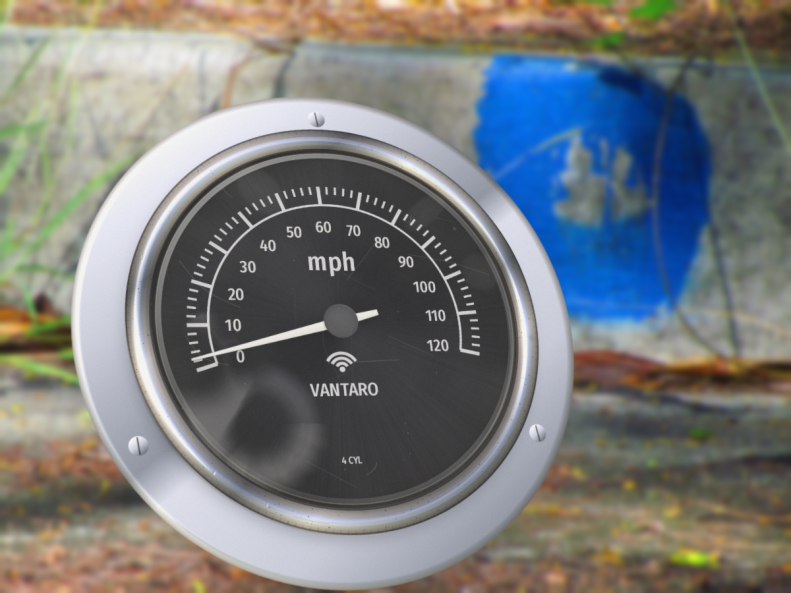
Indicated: 2 (mph)
